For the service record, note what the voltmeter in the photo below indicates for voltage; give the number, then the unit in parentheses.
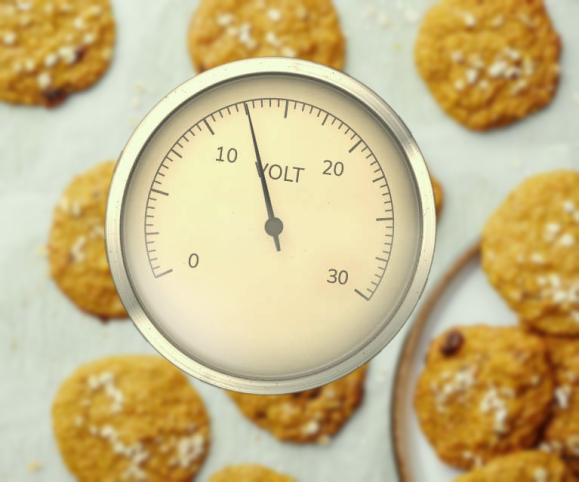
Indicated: 12.5 (V)
